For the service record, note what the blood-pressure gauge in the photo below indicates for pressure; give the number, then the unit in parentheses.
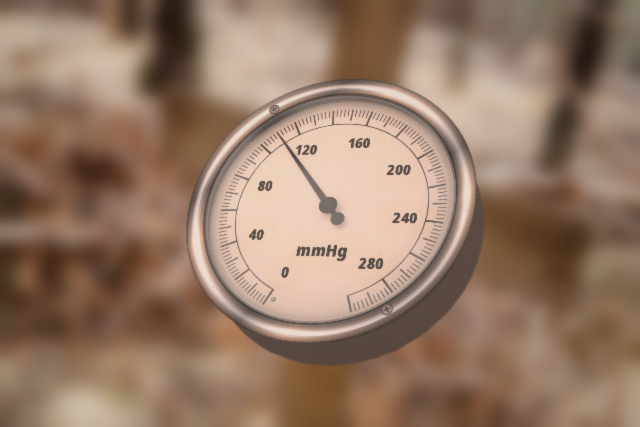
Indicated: 110 (mmHg)
